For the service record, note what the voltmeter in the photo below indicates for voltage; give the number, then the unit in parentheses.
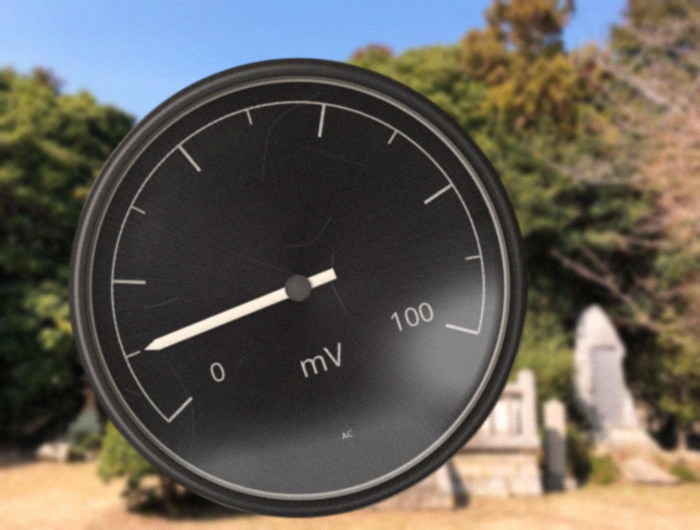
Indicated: 10 (mV)
